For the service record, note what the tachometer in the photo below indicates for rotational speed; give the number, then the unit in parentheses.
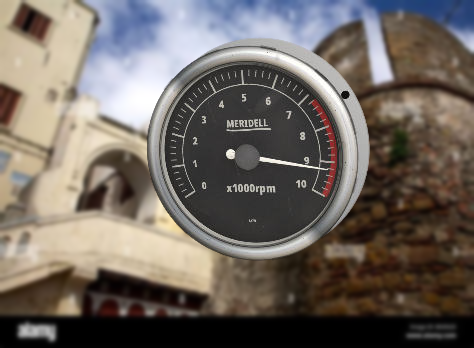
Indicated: 9200 (rpm)
